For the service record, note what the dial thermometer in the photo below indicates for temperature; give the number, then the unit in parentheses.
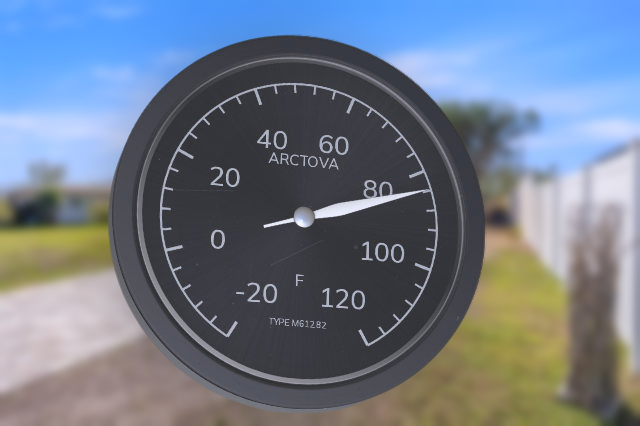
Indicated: 84 (°F)
